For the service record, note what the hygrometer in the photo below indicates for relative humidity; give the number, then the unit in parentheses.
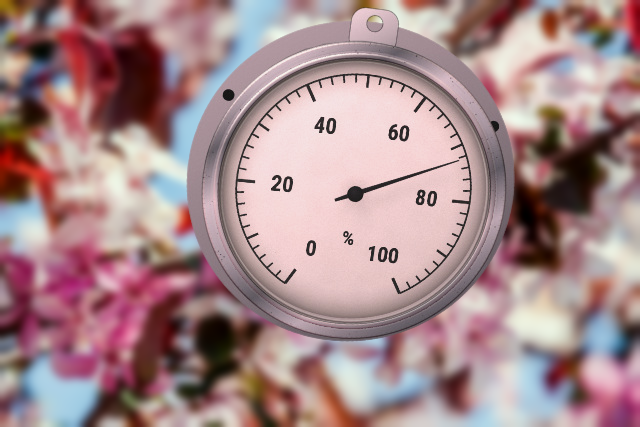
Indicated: 72 (%)
